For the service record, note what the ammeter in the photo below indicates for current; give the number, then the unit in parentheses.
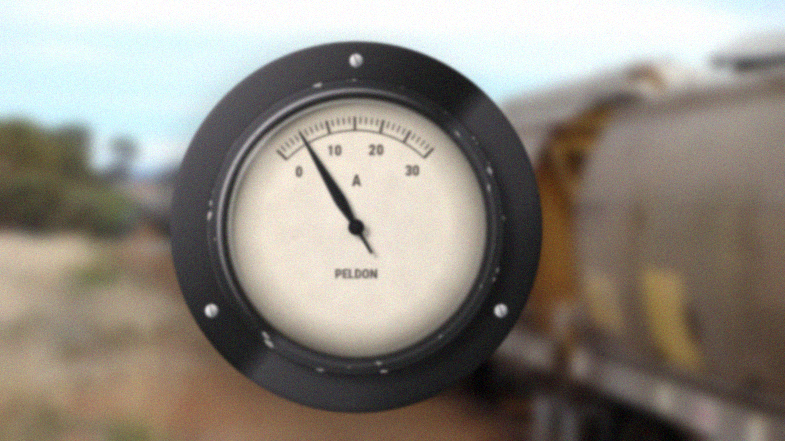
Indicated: 5 (A)
